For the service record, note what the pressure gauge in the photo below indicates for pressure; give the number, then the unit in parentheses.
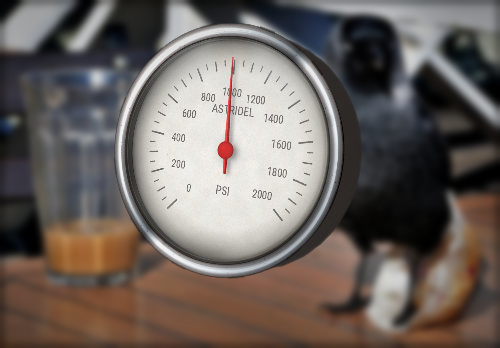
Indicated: 1000 (psi)
